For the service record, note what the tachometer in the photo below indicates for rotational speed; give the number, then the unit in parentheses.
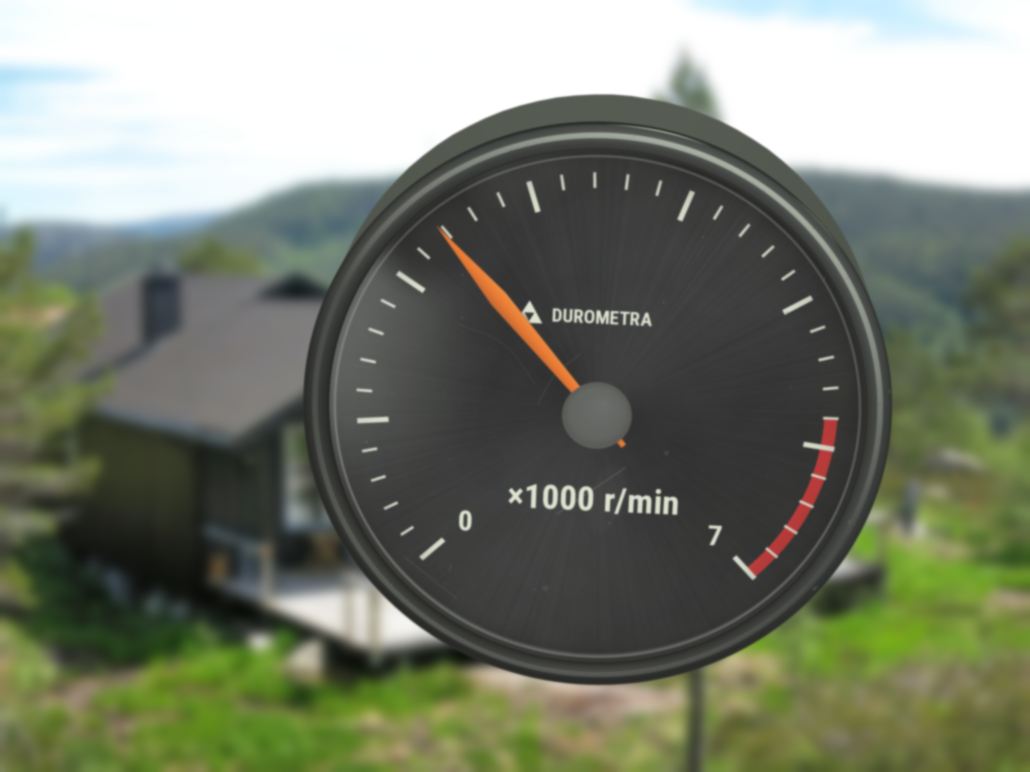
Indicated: 2400 (rpm)
